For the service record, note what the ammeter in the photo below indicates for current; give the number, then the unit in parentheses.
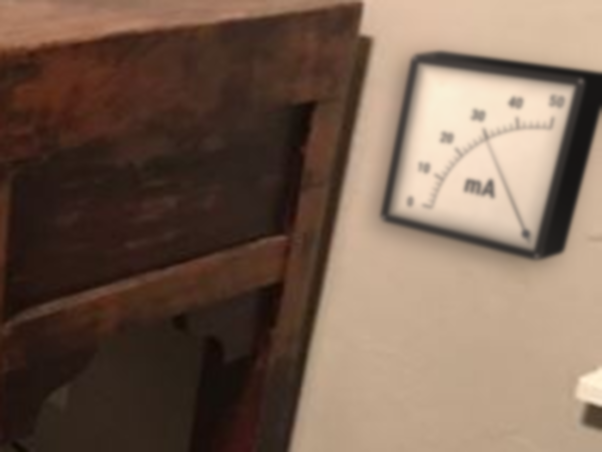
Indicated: 30 (mA)
